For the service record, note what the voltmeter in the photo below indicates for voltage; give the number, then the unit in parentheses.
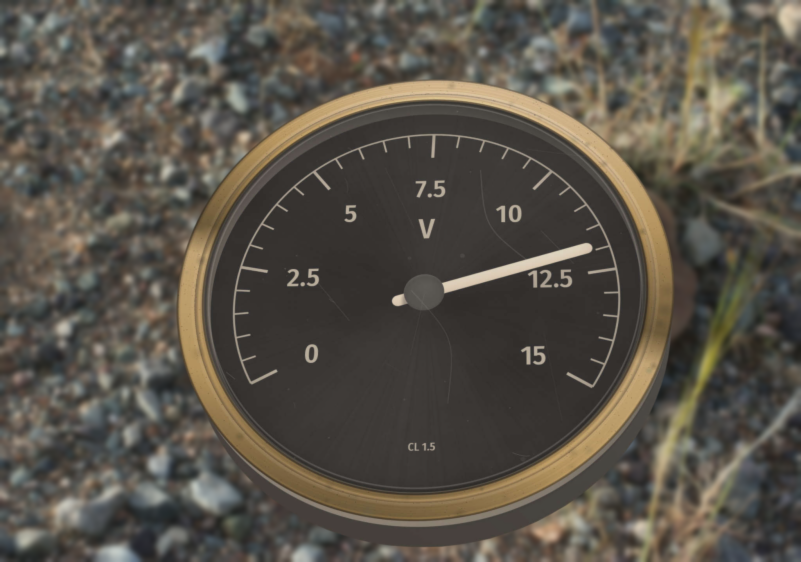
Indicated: 12 (V)
